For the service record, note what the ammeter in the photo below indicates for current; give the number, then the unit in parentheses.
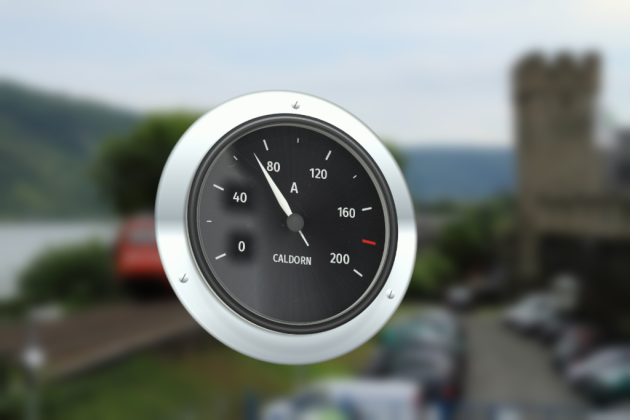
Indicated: 70 (A)
